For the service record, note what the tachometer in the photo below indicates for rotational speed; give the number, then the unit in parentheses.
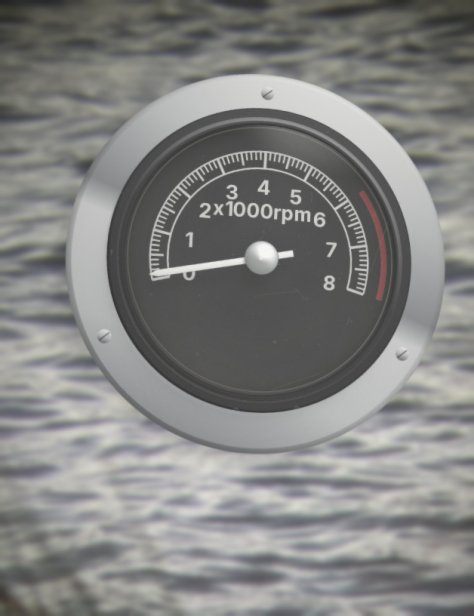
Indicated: 100 (rpm)
